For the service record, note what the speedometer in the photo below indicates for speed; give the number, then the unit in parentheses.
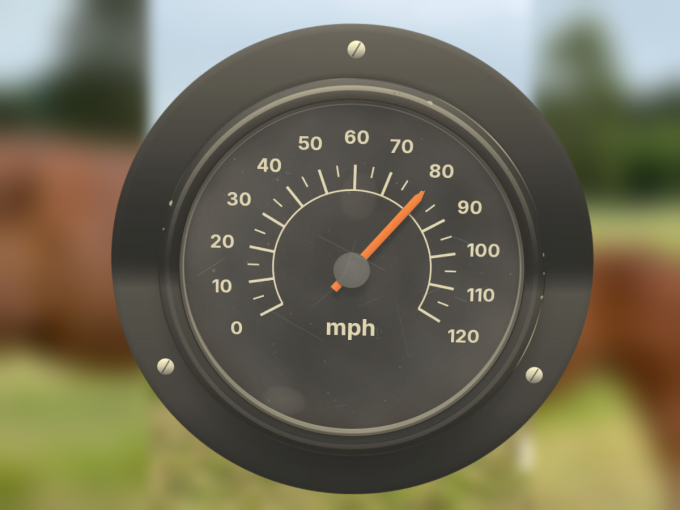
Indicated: 80 (mph)
